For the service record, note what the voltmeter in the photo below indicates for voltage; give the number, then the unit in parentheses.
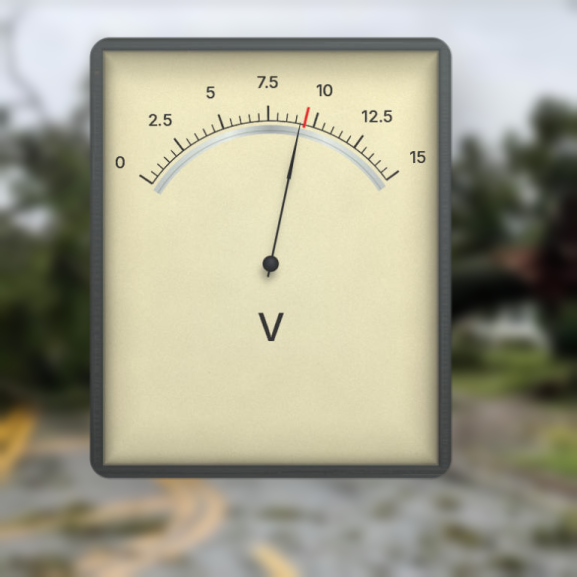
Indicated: 9.25 (V)
